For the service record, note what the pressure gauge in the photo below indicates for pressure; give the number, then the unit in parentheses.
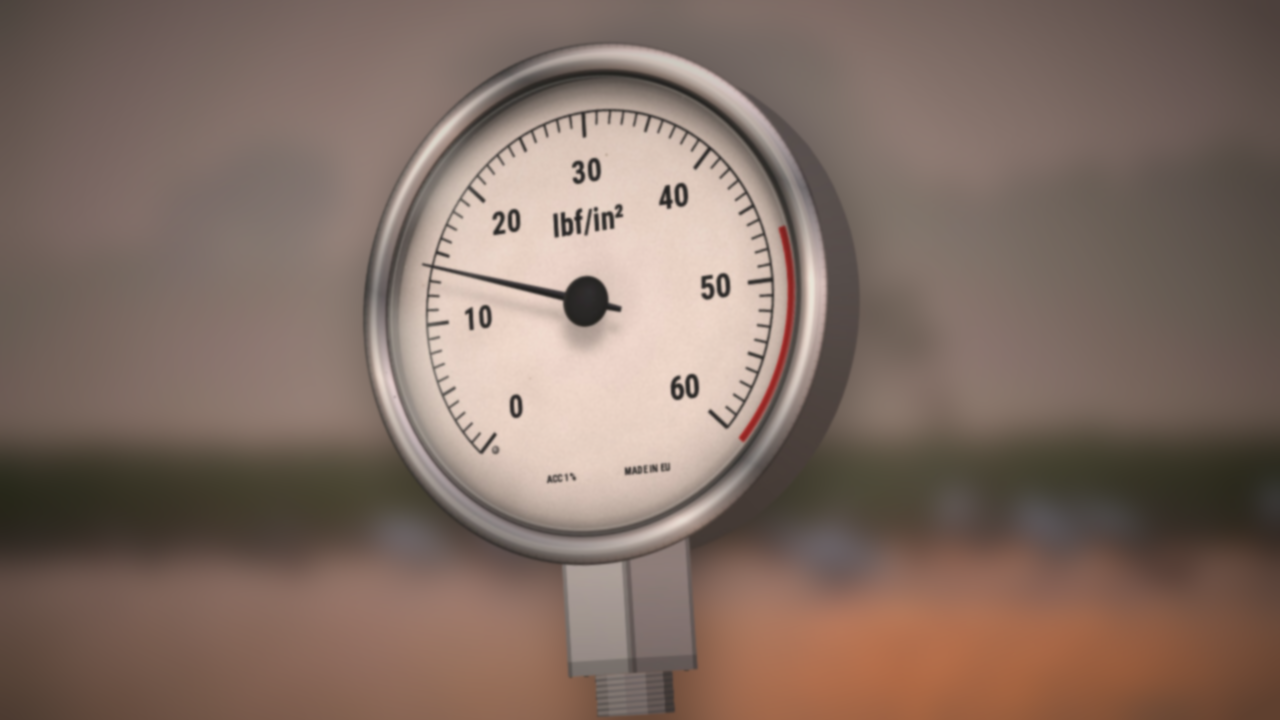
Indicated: 14 (psi)
